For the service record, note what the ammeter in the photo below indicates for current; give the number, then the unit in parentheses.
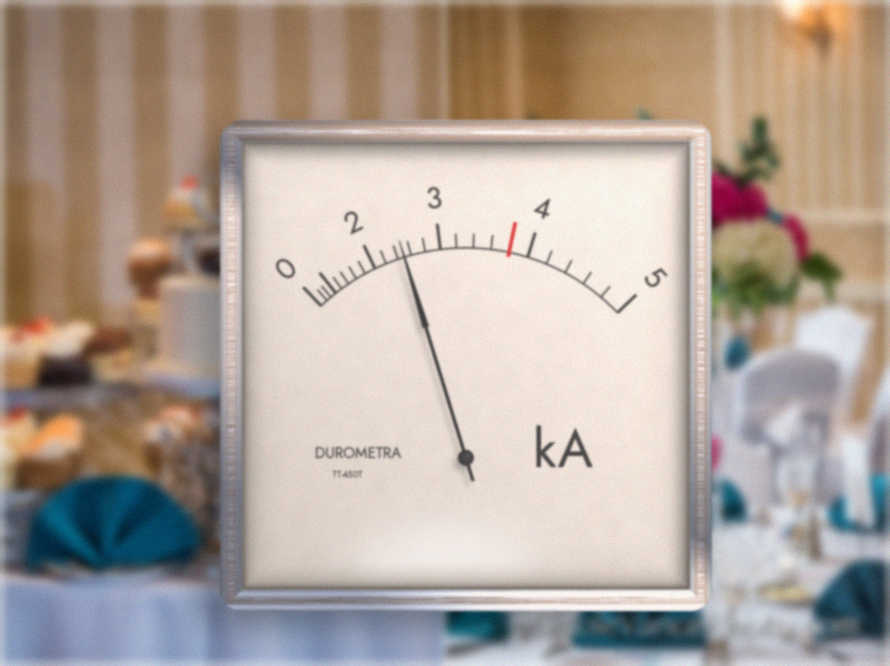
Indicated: 2.5 (kA)
